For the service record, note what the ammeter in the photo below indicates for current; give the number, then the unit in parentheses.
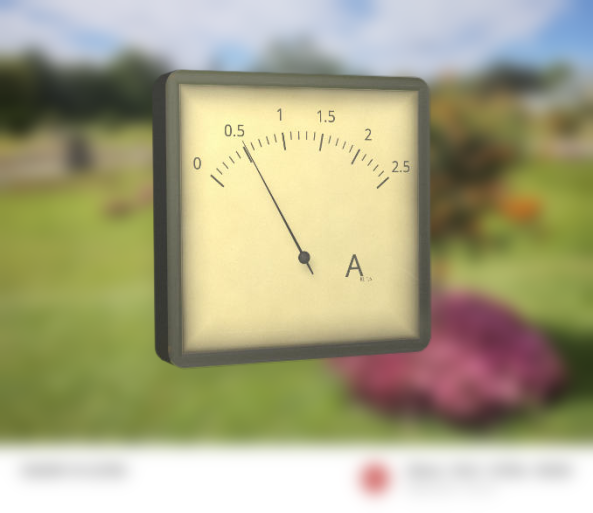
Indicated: 0.5 (A)
